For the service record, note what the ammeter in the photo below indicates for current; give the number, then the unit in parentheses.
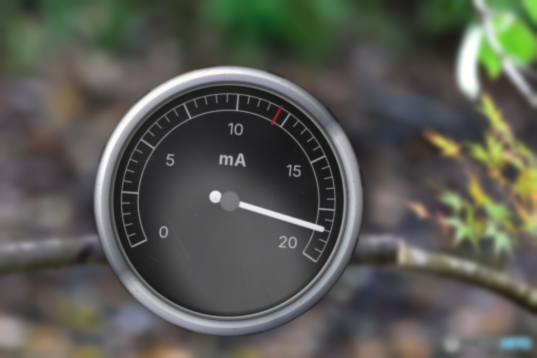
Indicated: 18.5 (mA)
